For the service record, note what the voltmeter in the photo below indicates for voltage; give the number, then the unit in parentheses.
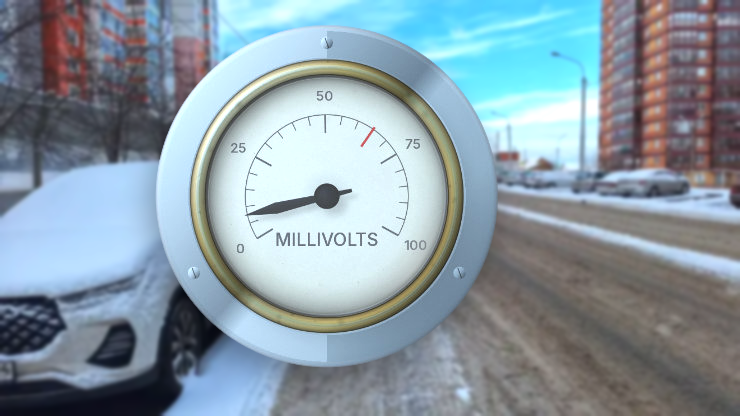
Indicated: 7.5 (mV)
